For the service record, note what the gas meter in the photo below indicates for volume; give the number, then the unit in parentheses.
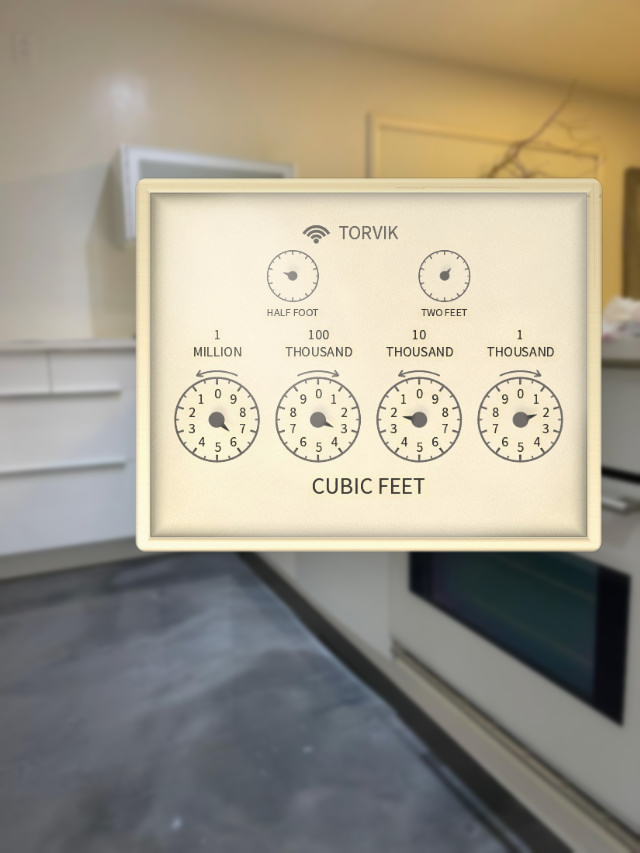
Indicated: 632200 (ft³)
